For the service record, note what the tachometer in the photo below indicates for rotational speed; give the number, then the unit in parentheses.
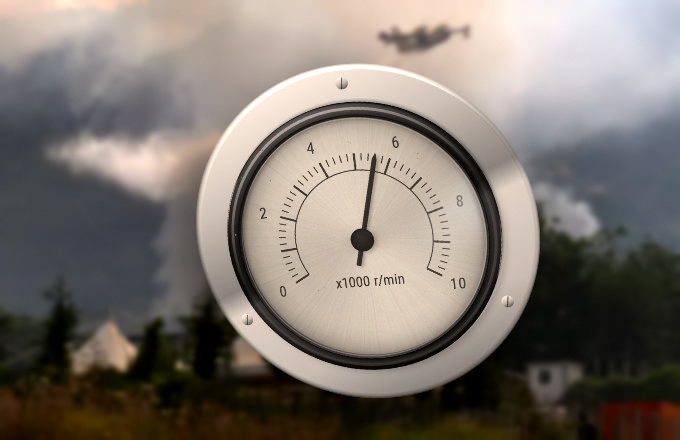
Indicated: 5600 (rpm)
